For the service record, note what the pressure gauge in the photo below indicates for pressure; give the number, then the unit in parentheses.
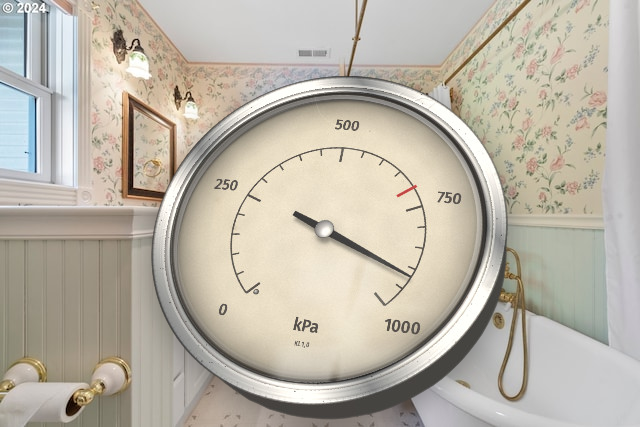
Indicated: 925 (kPa)
